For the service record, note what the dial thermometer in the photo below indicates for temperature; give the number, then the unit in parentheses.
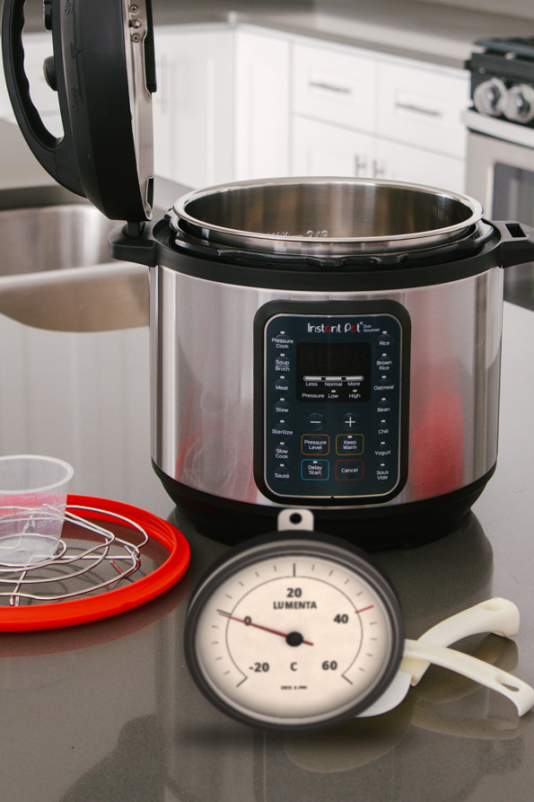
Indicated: 0 (°C)
